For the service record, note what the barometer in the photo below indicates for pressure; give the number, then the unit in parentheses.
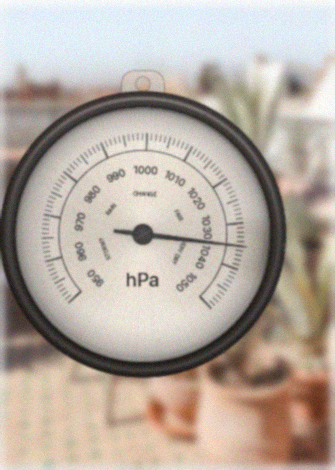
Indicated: 1035 (hPa)
